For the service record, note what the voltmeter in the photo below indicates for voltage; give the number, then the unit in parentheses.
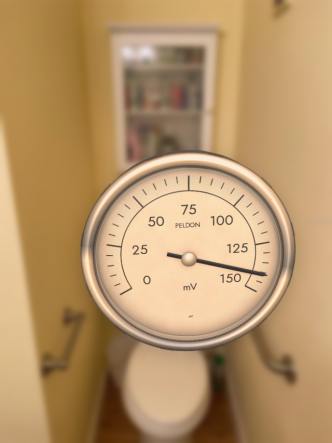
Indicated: 140 (mV)
